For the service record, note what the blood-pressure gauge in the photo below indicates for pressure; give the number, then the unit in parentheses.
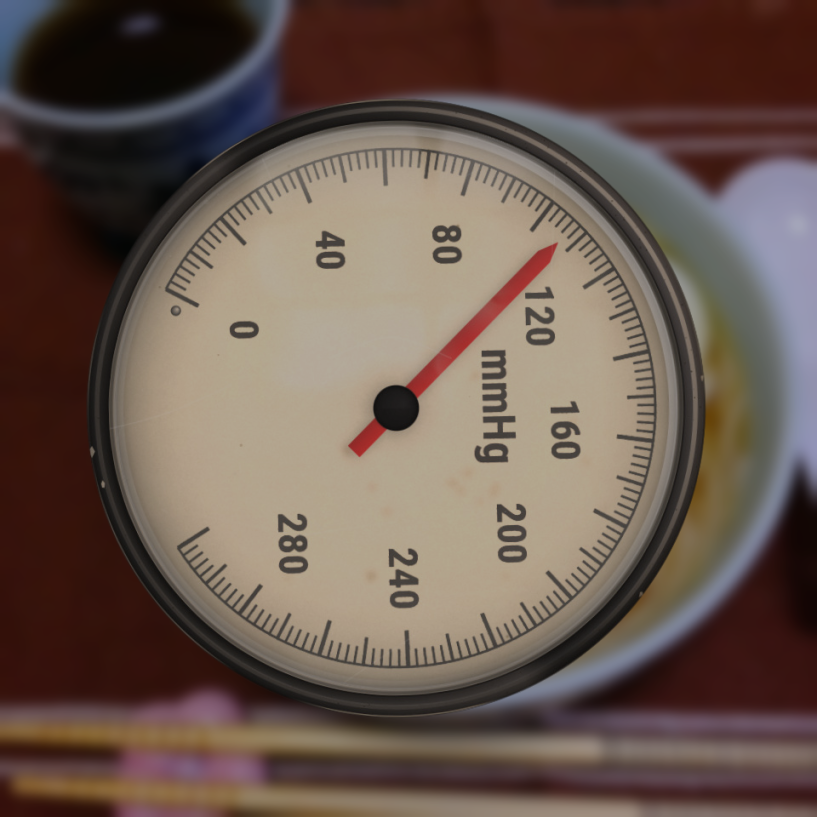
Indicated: 107 (mmHg)
